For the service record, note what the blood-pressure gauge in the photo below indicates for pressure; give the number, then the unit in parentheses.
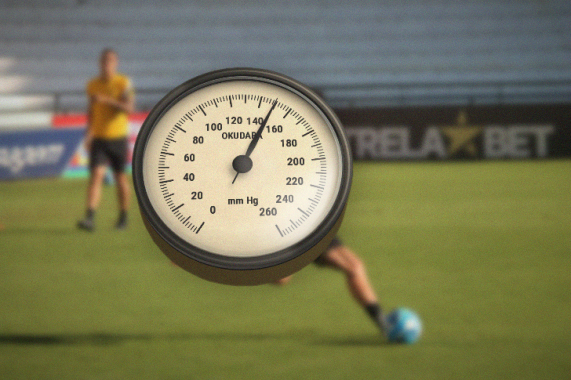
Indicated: 150 (mmHg)
